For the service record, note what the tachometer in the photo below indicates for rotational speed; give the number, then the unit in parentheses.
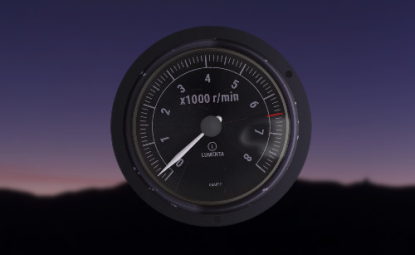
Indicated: 200 (rpm)
